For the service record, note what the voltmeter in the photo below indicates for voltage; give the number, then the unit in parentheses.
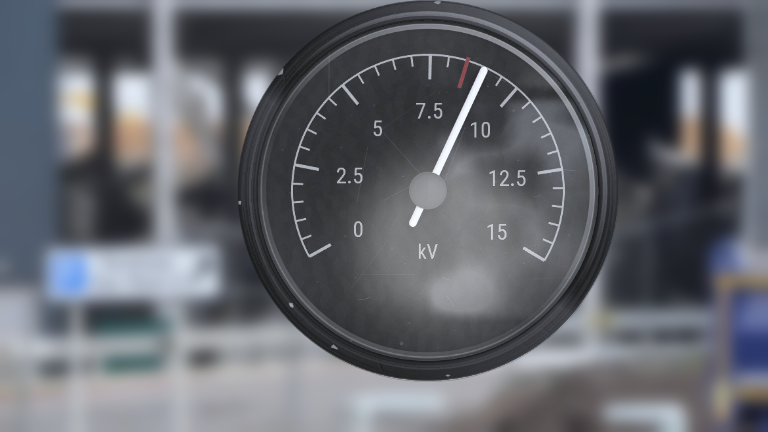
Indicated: 9 (kV)
